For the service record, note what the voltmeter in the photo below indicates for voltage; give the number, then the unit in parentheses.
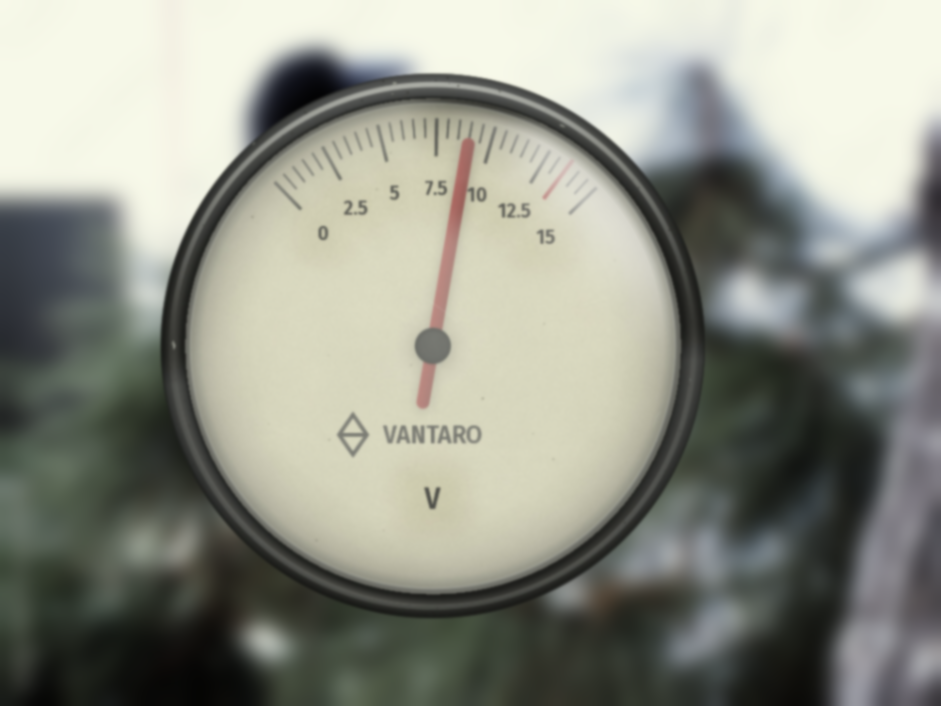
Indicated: 9 (V)
